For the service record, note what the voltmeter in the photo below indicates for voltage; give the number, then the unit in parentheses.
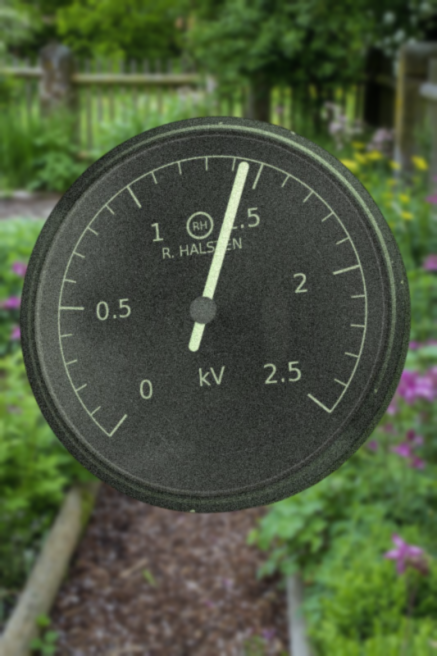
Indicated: 1.45 (kV)
